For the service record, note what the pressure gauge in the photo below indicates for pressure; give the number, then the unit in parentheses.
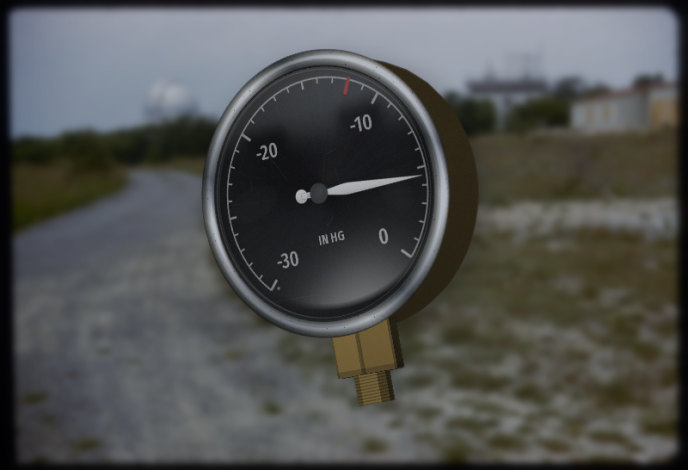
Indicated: -4.5 (inHg)
